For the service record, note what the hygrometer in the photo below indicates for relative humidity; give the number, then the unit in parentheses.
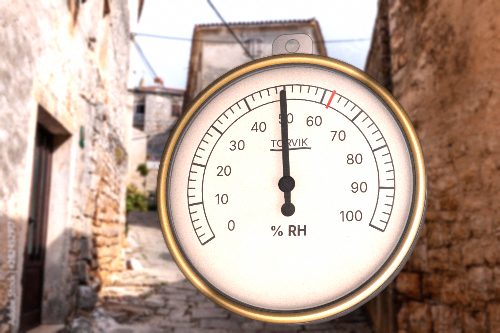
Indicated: 50 (%)
